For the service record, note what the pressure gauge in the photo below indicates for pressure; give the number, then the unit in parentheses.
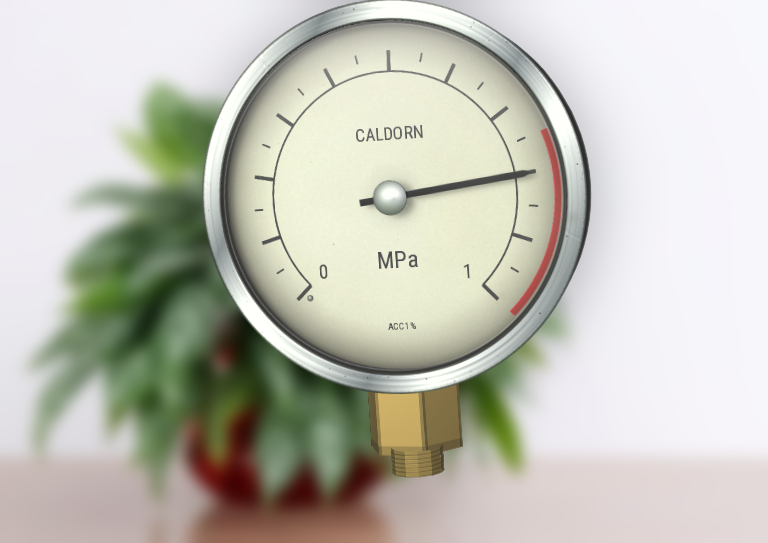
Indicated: 0.8 (MPa)
